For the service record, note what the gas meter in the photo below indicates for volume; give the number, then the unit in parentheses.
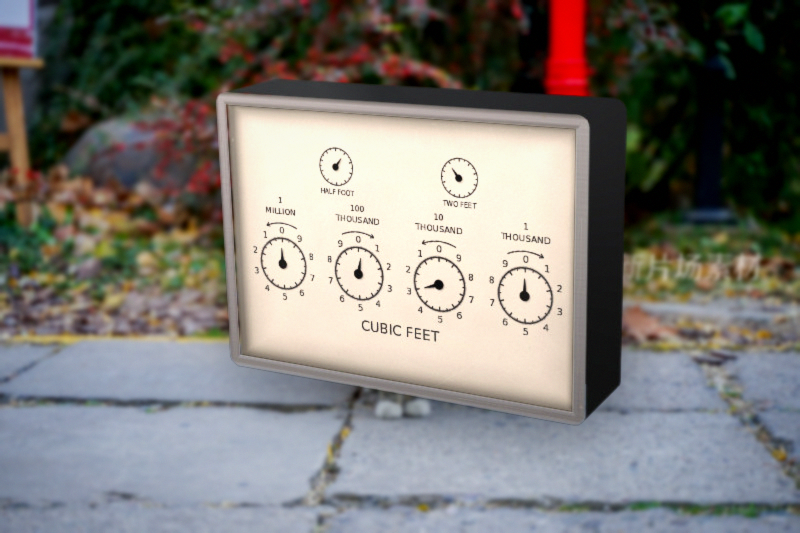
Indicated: 3000 (ft³)
